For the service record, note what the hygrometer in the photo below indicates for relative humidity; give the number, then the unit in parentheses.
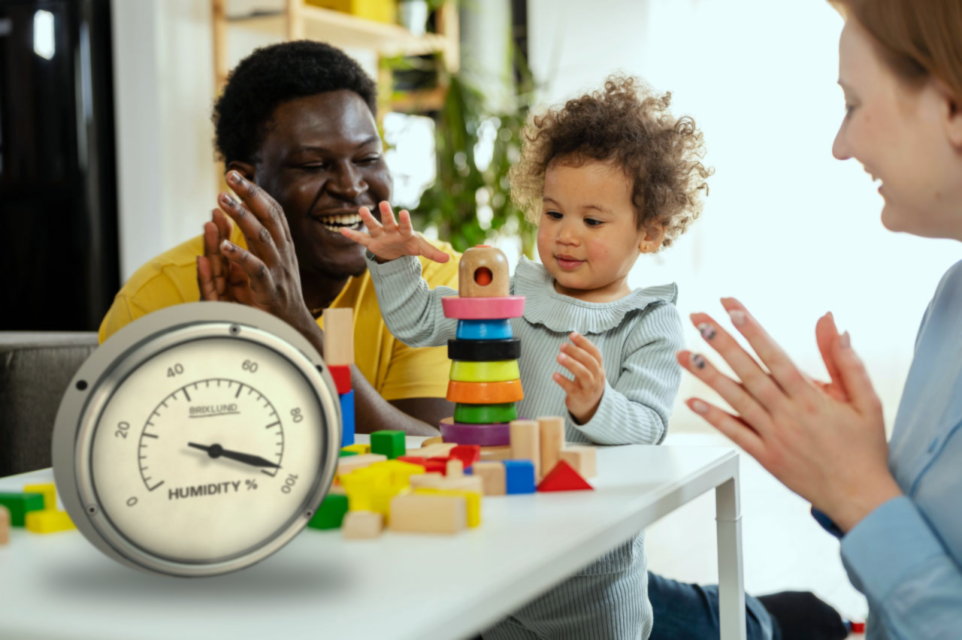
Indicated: 96 (%)
